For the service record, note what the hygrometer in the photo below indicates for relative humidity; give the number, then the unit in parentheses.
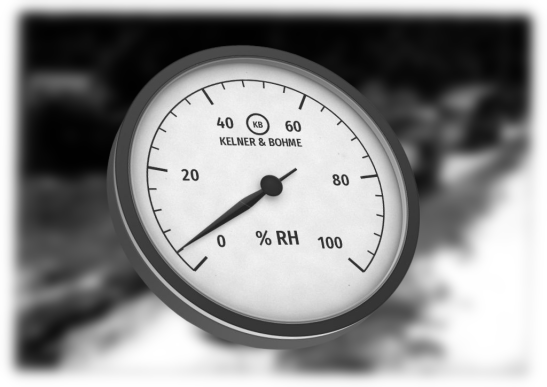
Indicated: 4 (%)
